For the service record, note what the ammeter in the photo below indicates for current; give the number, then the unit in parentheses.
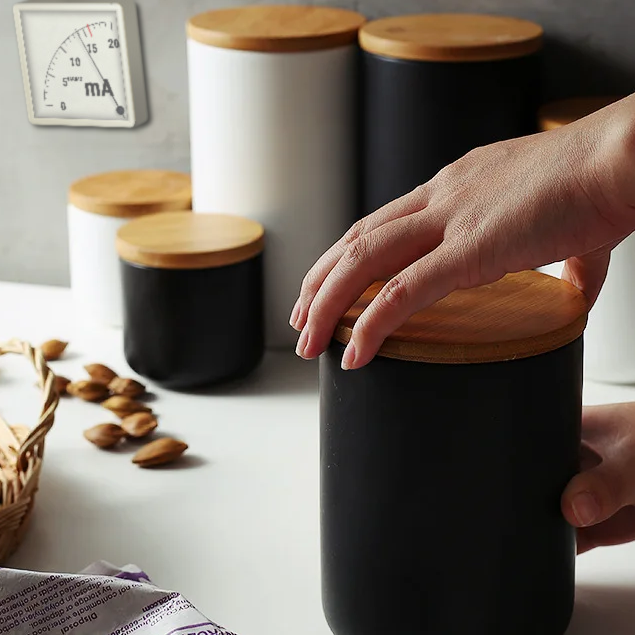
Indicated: 14 (mA)
